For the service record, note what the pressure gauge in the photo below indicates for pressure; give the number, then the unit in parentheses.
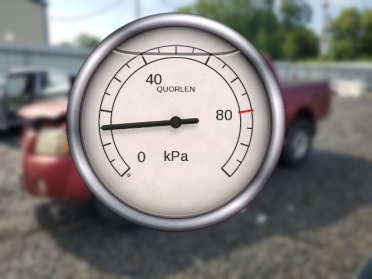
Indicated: 15 (kPa)
